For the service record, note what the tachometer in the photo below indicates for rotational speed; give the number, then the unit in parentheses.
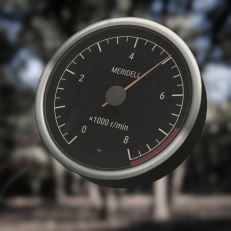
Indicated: 5000 (rpm)
